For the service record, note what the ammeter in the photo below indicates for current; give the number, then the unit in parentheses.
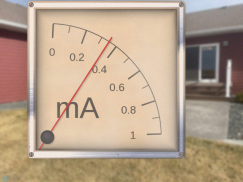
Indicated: 0.35 (mA)
